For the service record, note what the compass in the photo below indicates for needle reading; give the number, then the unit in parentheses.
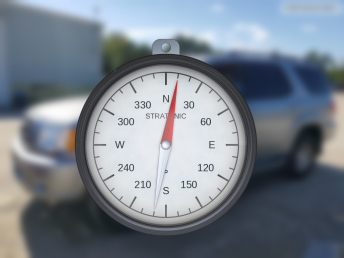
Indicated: 10 (°)
